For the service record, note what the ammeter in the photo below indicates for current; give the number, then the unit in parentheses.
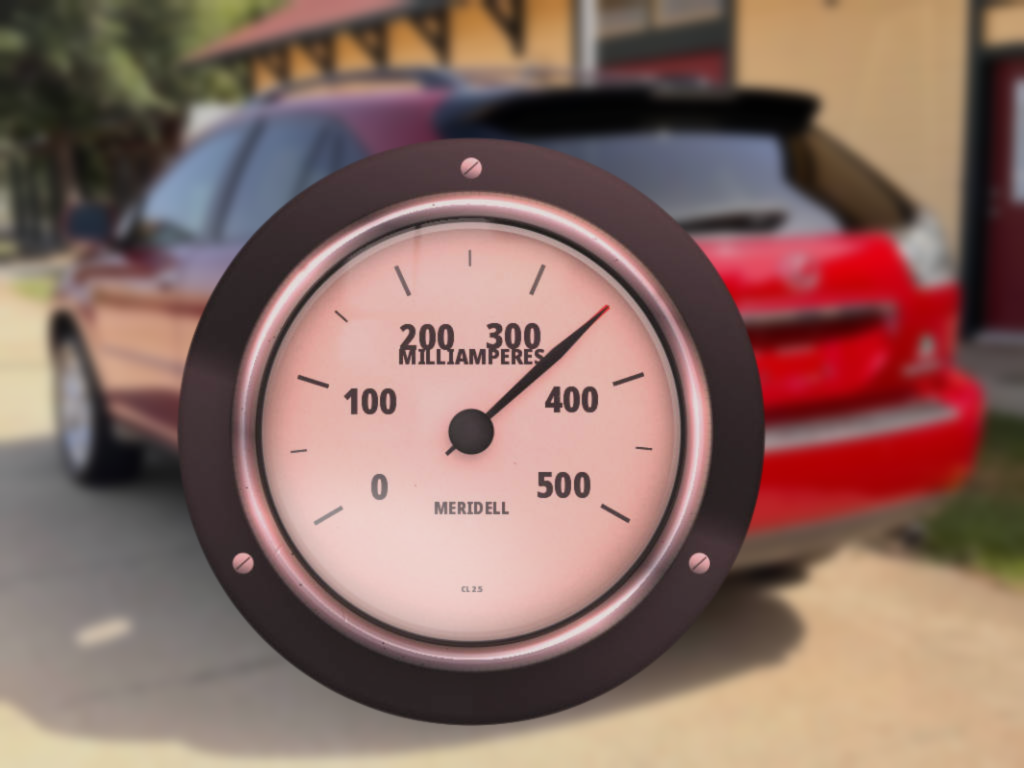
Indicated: 350 (mA)
